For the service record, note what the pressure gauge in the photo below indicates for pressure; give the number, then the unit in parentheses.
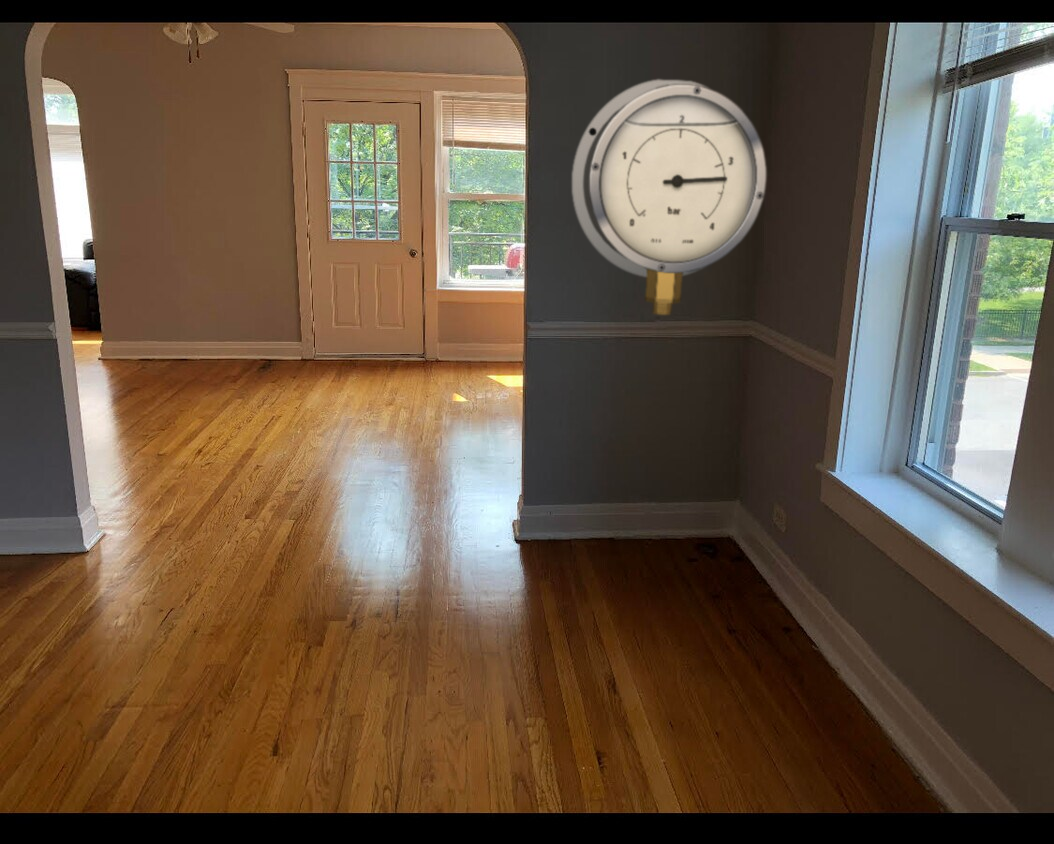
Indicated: 3.25 (bar)
